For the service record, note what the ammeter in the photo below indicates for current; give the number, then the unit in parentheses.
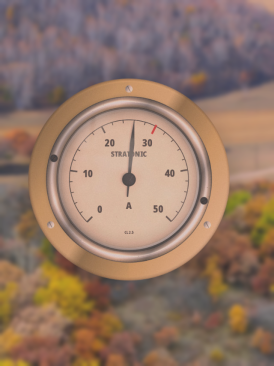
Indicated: 26 (A)
